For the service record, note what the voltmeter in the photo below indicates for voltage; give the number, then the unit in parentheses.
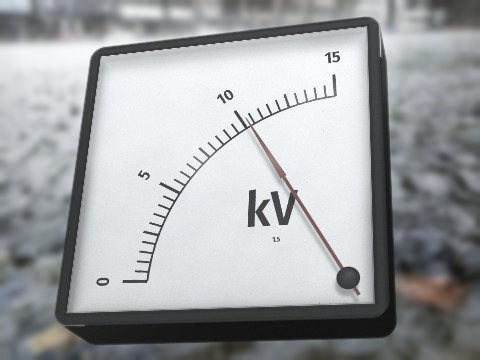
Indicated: 10.25 (kV)
